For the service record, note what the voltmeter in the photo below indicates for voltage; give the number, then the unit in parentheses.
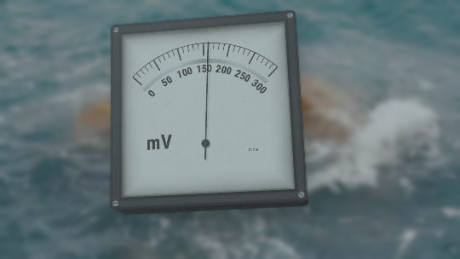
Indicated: 160 (mV)
